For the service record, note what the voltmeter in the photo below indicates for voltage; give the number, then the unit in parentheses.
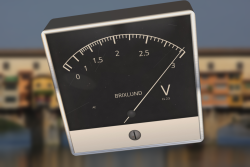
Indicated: 2.95 (V)
